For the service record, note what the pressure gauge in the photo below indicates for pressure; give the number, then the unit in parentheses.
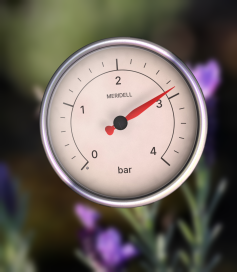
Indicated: 2.9 (bar)
